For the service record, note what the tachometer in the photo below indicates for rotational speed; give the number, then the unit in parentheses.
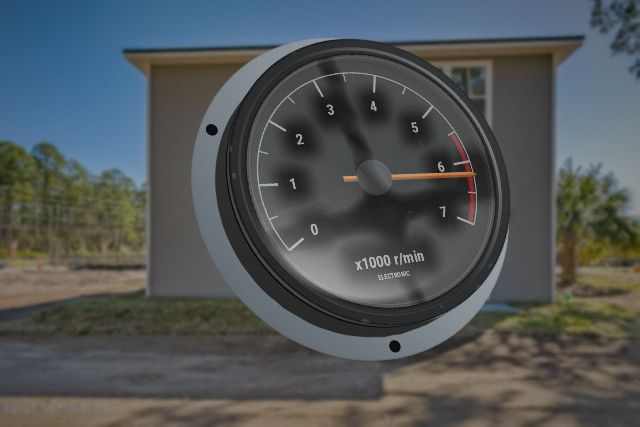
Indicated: 6250 (rpm)
